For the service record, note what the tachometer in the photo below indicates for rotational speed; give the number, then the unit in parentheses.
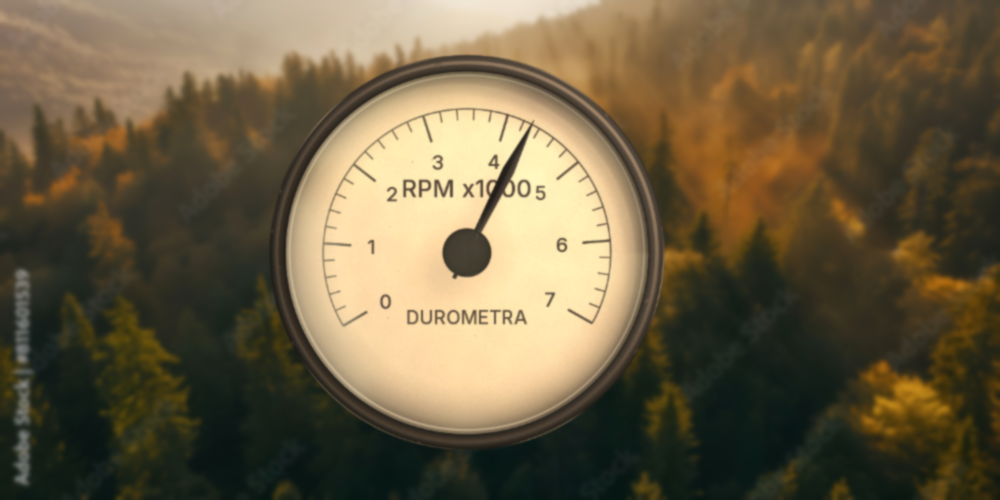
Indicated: 4300 (rpm)
